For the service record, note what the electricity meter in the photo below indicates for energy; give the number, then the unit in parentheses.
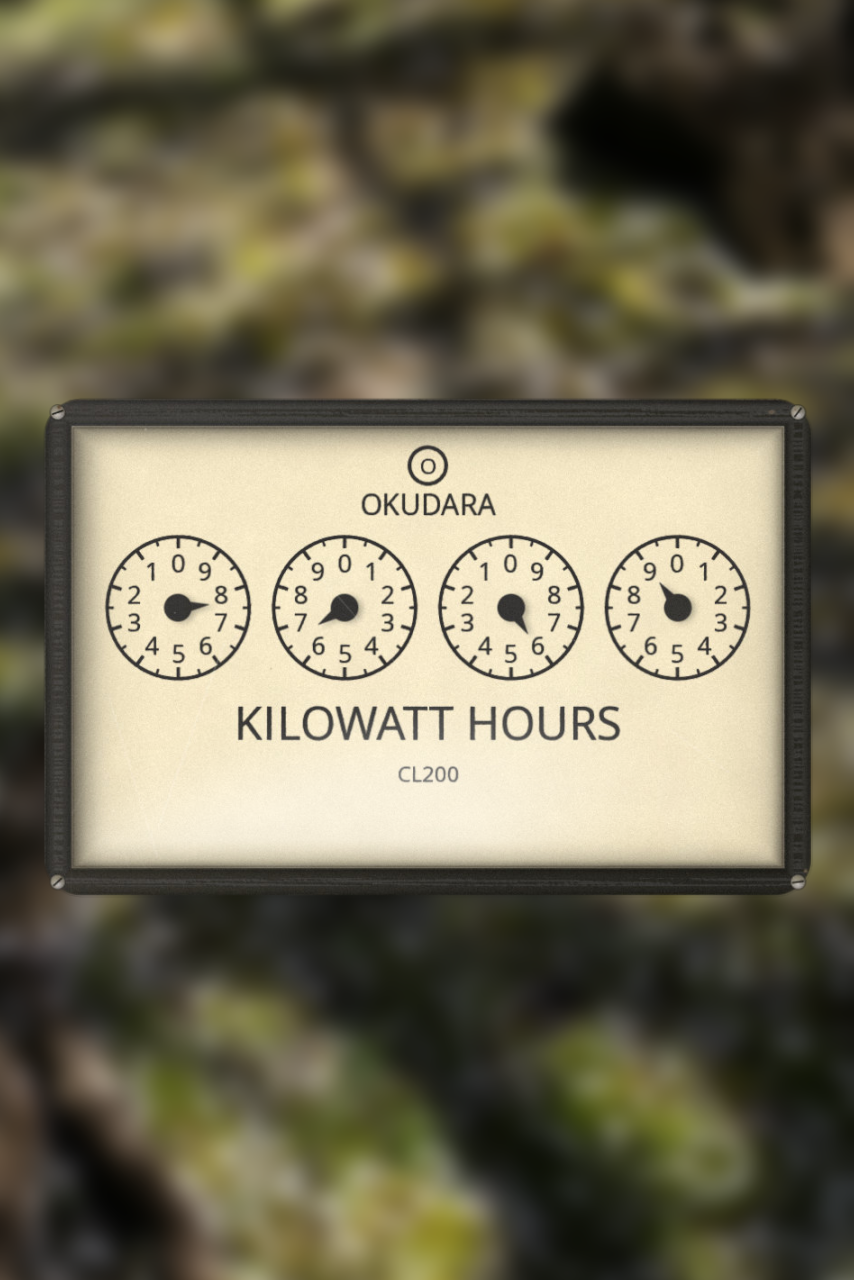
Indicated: 7659 (kWh)
